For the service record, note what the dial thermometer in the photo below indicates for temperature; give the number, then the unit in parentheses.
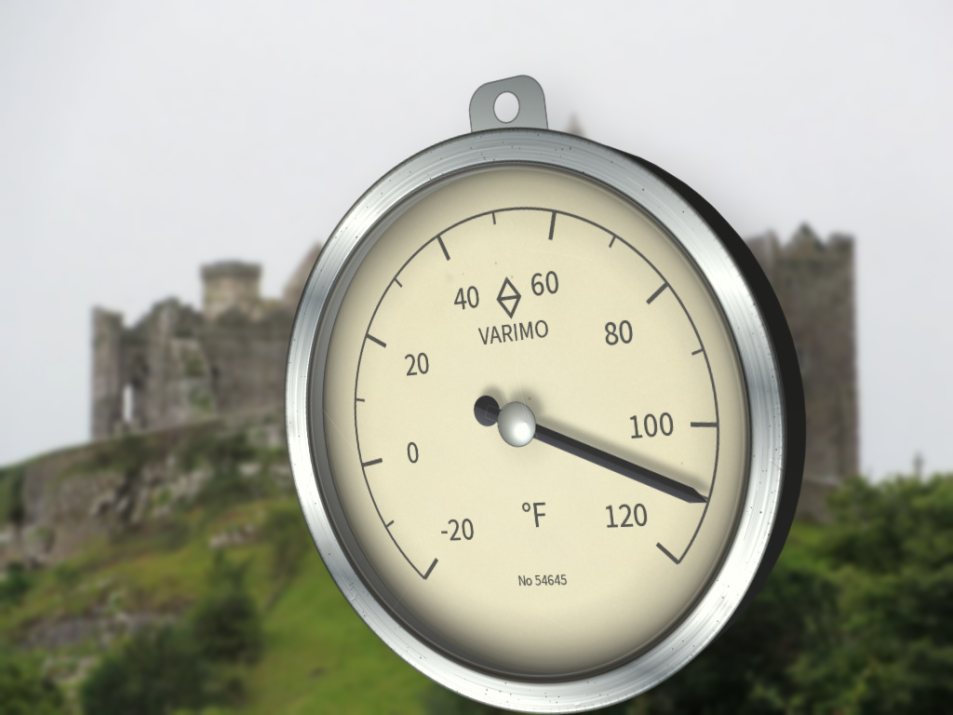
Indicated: 110 (°F)
